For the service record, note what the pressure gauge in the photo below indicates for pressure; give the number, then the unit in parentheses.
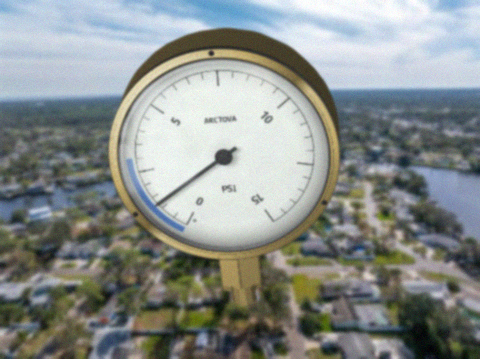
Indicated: 1.25 (psi)
